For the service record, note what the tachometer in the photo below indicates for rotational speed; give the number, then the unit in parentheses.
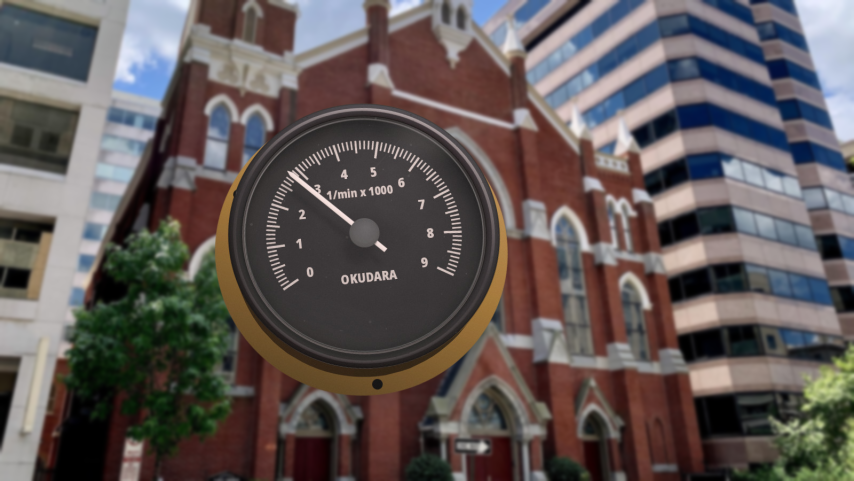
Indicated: 2800 (rpm)
